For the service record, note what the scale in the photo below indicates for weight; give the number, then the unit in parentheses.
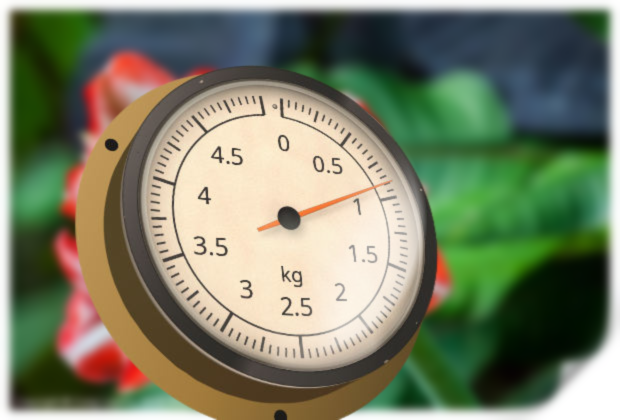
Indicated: 0.9 (kg)
